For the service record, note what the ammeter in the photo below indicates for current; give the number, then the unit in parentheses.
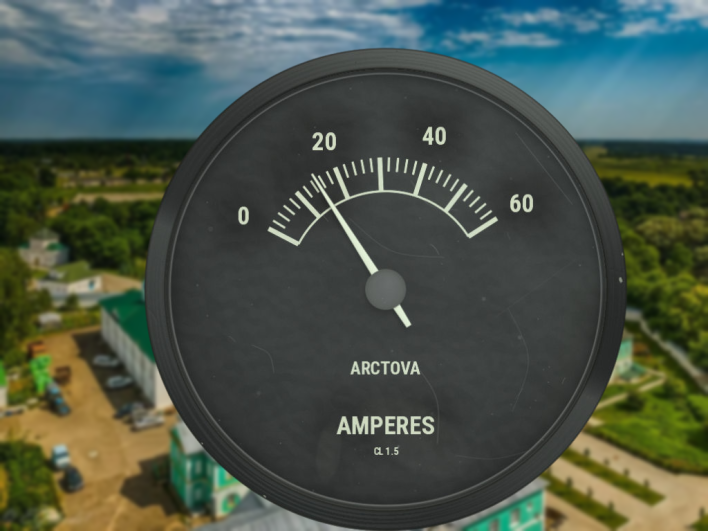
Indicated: 15 (A)
